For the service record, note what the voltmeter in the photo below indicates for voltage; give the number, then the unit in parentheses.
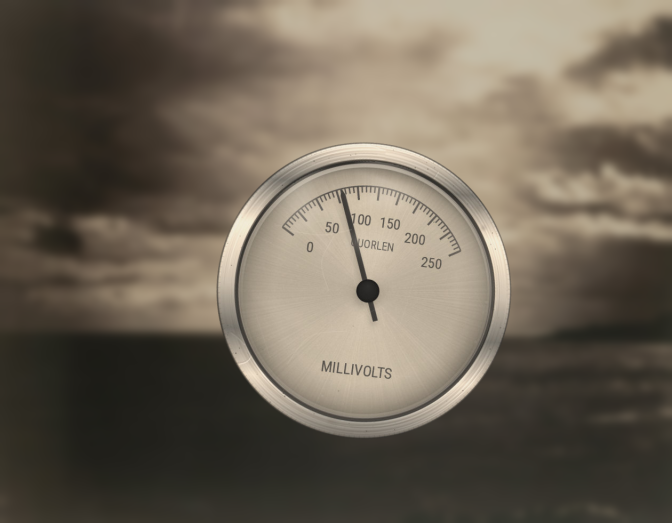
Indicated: 80 (mV)
